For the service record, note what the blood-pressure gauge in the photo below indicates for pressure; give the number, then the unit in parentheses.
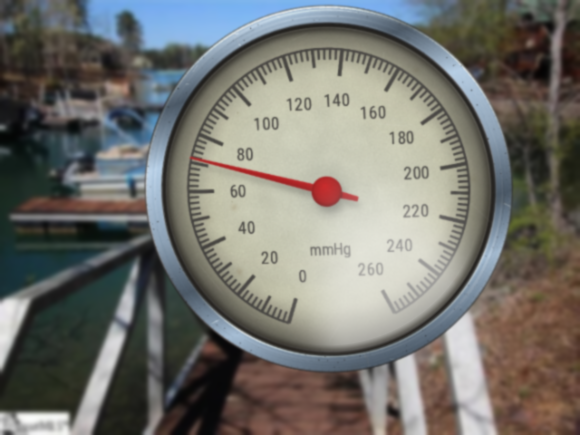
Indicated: 72 (mmHg)
